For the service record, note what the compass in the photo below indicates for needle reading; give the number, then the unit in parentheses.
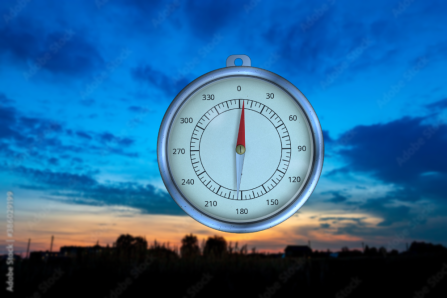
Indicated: 5 (°)
